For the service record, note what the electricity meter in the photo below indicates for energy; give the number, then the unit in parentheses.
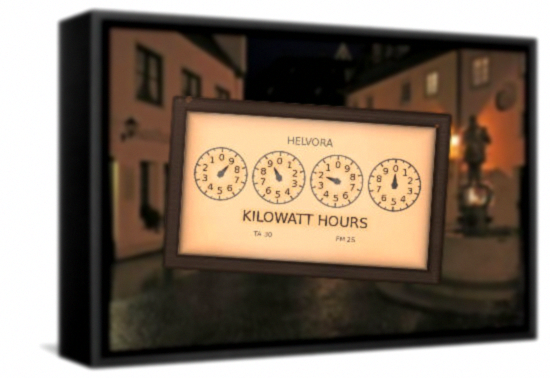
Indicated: 8920 (kWh)
